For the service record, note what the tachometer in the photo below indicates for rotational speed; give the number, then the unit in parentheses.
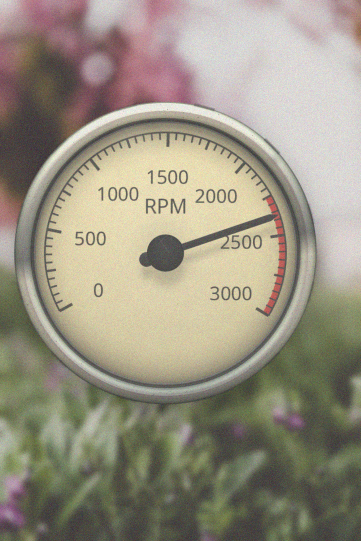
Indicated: 2375 (rpm)
